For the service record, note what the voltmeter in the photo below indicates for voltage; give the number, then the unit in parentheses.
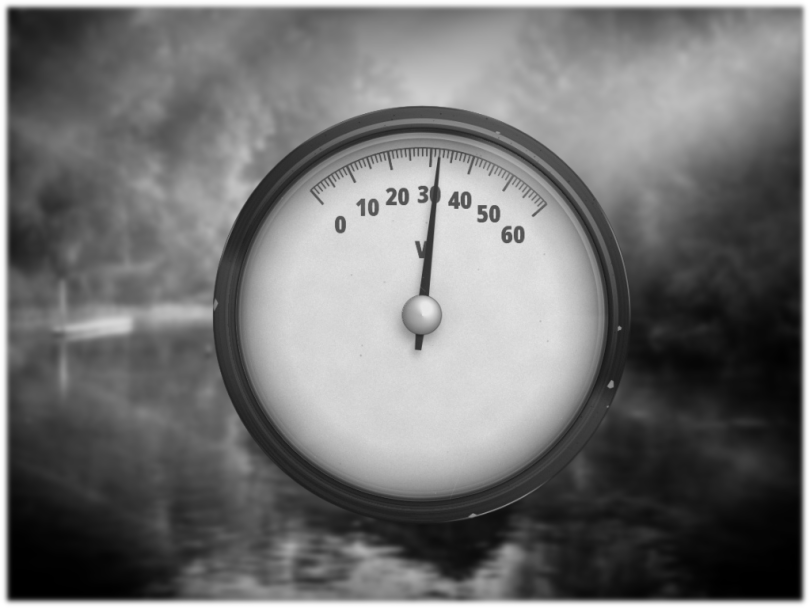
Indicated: 32 (V)
